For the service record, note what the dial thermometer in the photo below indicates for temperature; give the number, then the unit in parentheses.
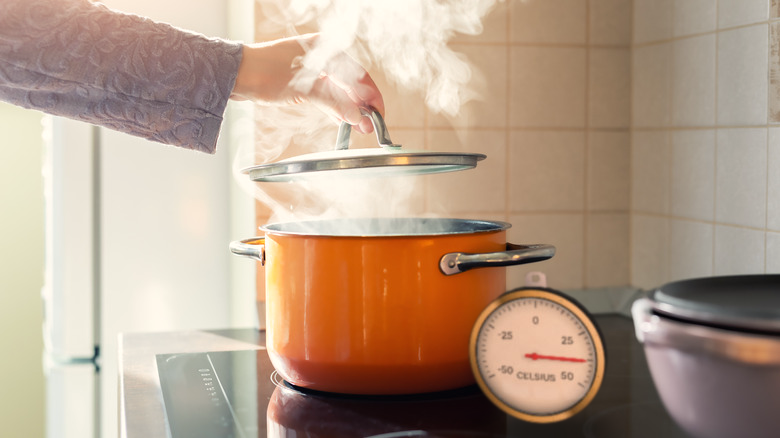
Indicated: 37.5 (°C)
